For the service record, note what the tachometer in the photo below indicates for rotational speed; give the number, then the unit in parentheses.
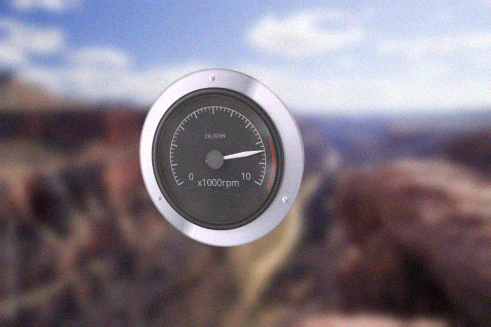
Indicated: 8400 (rpm)
